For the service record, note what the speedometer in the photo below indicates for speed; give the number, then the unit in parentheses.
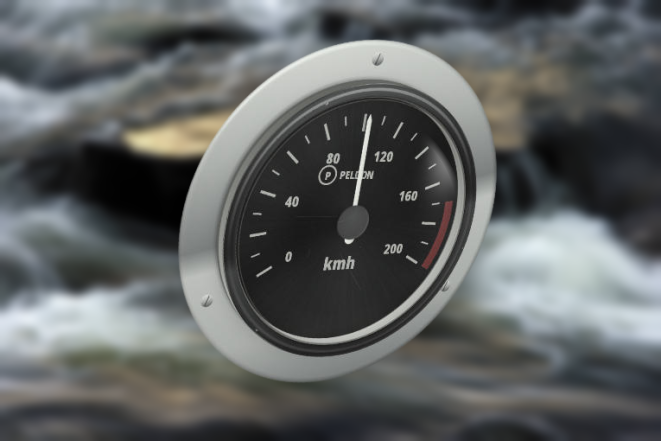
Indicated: 100 (km/h)
